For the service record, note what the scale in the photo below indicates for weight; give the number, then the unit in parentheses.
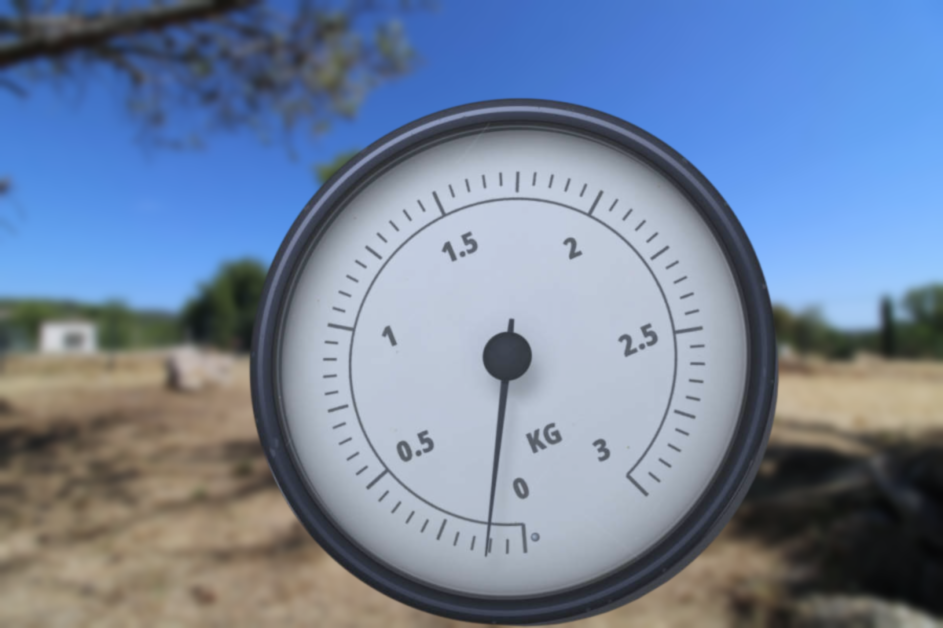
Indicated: 0.1 (kg)
